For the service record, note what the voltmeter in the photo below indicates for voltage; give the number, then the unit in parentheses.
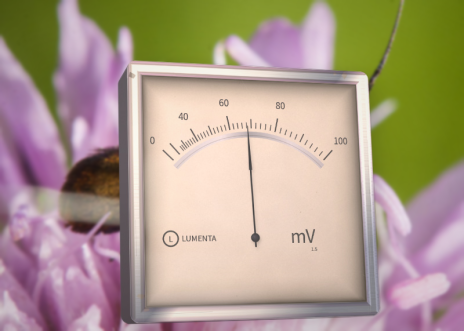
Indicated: 68 (mV)
